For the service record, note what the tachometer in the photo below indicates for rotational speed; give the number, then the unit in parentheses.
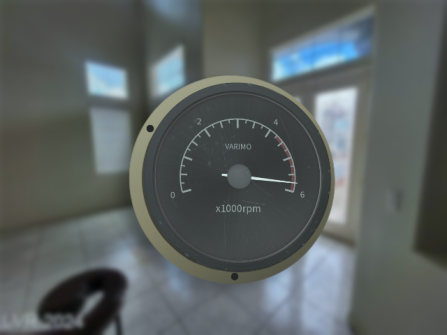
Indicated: 5750 (rpm)
